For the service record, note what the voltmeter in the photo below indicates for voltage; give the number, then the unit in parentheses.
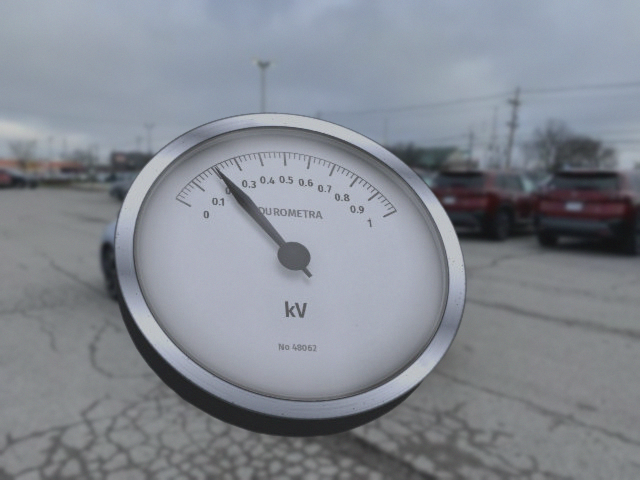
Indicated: 0.2 (kV)
